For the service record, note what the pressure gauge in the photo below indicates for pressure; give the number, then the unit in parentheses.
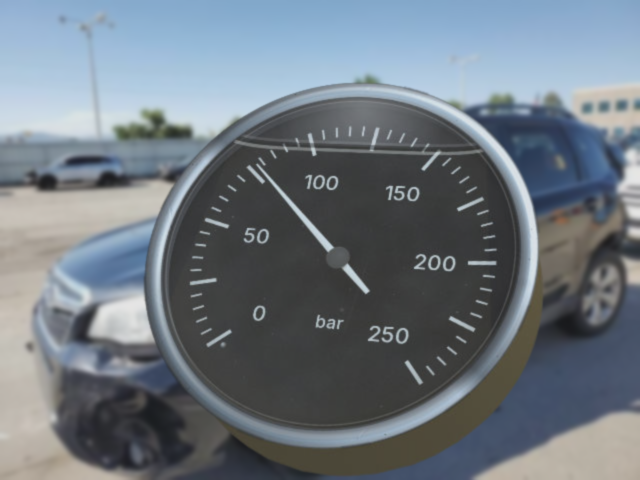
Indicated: 77.5 (bar)
